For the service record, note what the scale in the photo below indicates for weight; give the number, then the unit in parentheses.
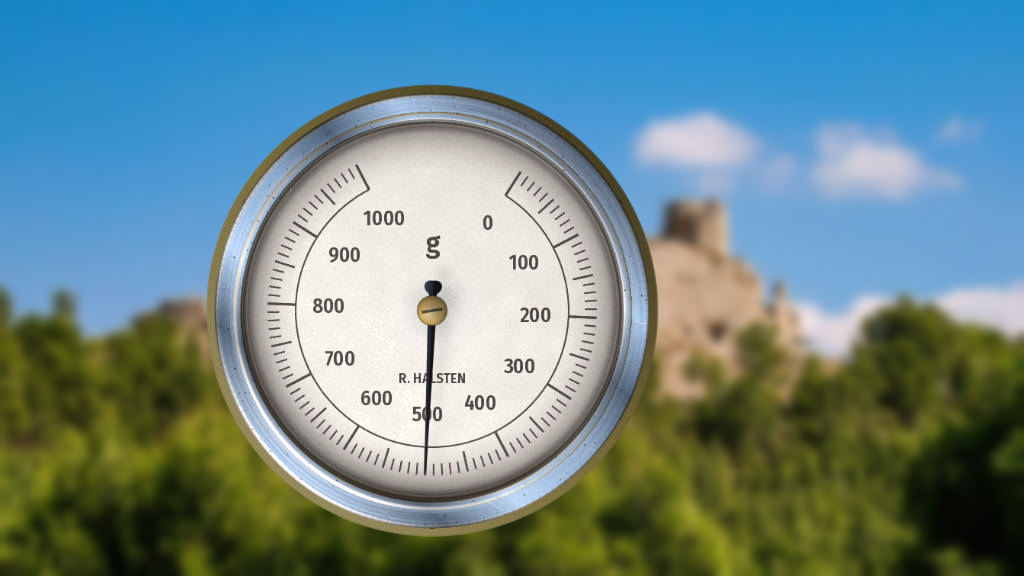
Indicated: 500 (g)
